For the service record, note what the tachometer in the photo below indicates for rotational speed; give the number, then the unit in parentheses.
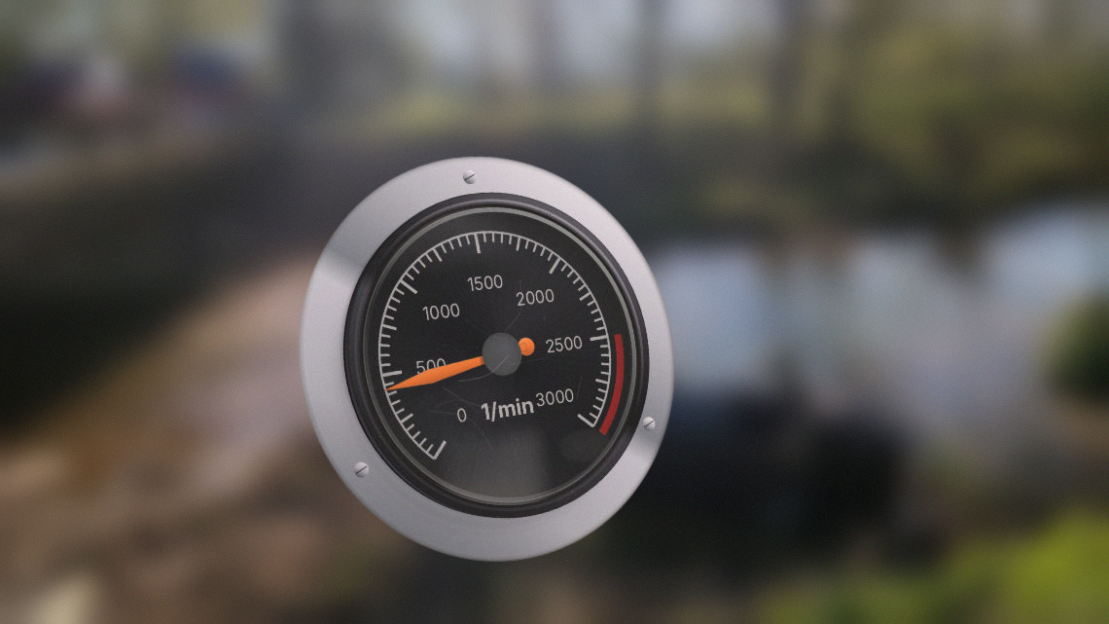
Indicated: 425 (rpm)
